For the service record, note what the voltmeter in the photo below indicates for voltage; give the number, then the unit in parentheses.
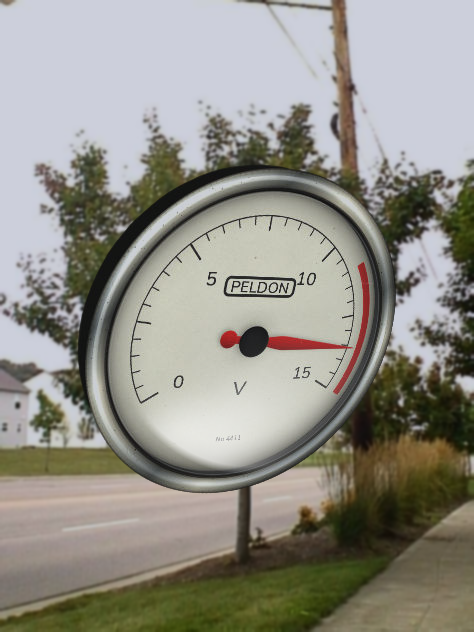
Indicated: 13.5 (V)
